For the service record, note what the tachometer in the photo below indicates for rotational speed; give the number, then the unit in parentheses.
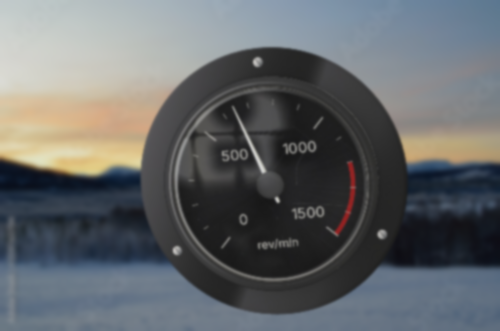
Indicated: 650 (rpm)
